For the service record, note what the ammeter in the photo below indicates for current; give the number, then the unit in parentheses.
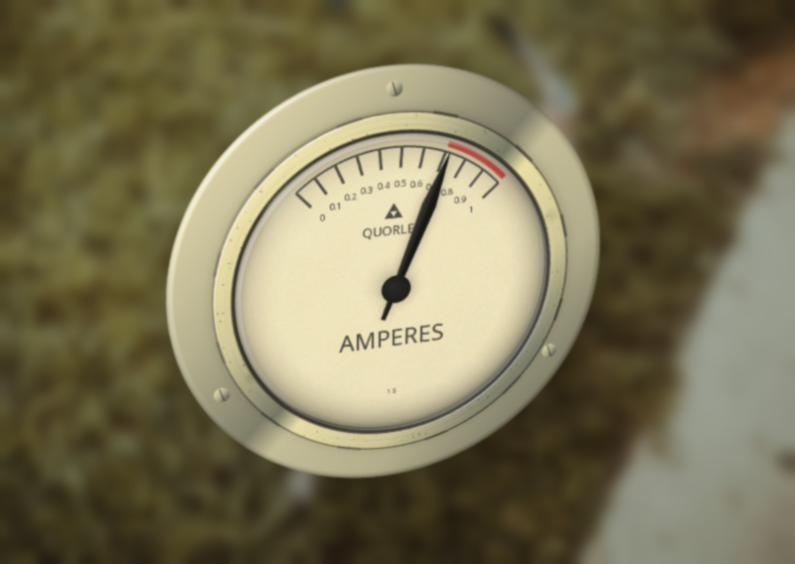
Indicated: 0.7 (A)
